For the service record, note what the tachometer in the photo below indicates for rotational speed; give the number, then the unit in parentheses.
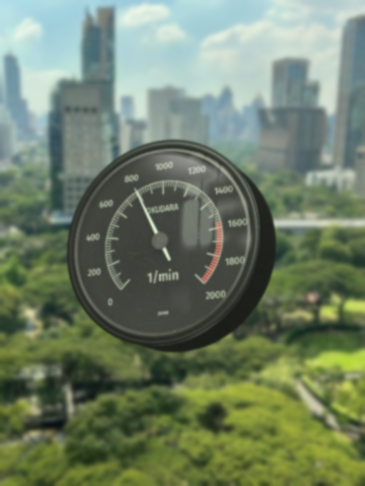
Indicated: 800 (rpm)
